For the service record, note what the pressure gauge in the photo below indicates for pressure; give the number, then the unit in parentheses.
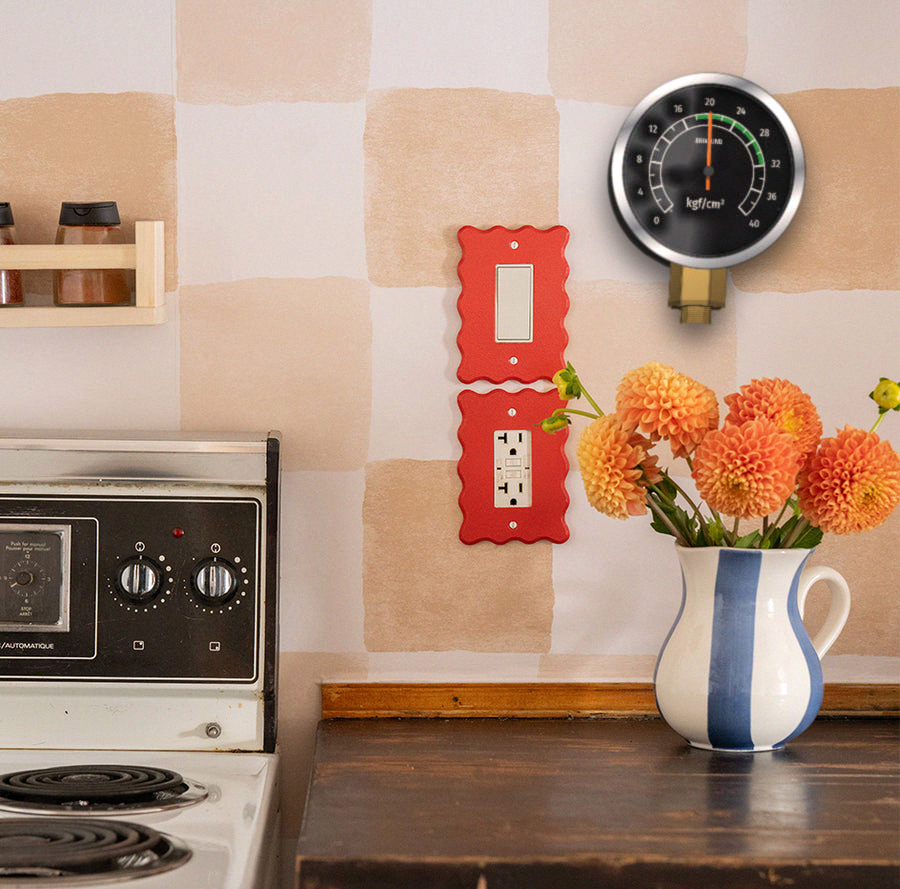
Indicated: 20 (kg/cm²)
